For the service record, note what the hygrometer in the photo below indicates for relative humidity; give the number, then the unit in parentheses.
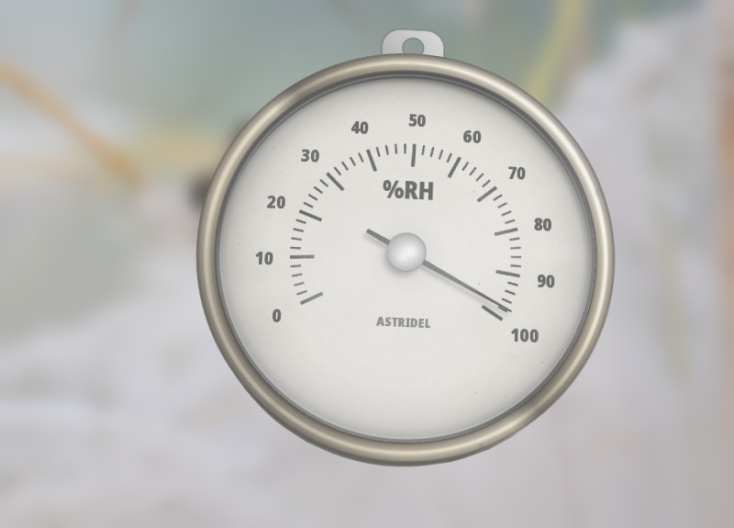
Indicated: 98 (%)
